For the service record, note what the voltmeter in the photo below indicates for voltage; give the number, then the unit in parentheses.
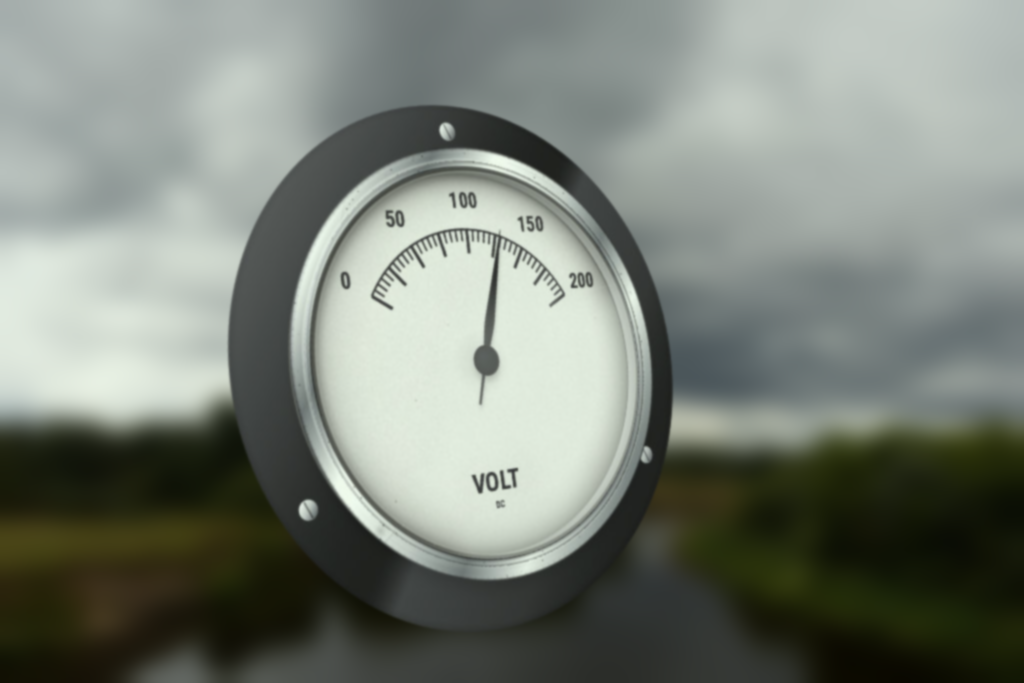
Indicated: 125 (V)
